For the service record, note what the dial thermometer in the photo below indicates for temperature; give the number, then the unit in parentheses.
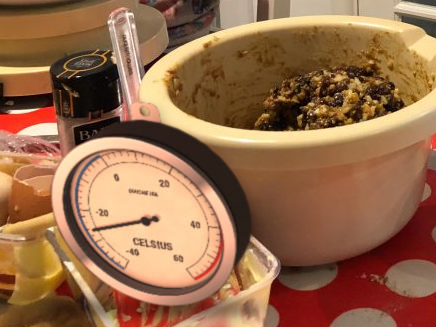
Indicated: -26 (°C)
